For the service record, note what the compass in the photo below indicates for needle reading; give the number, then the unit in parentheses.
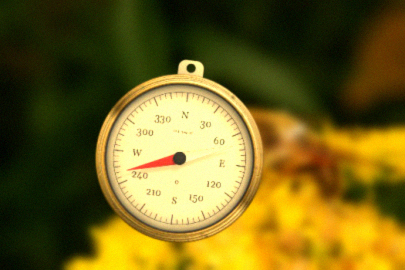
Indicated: 250 (°)
